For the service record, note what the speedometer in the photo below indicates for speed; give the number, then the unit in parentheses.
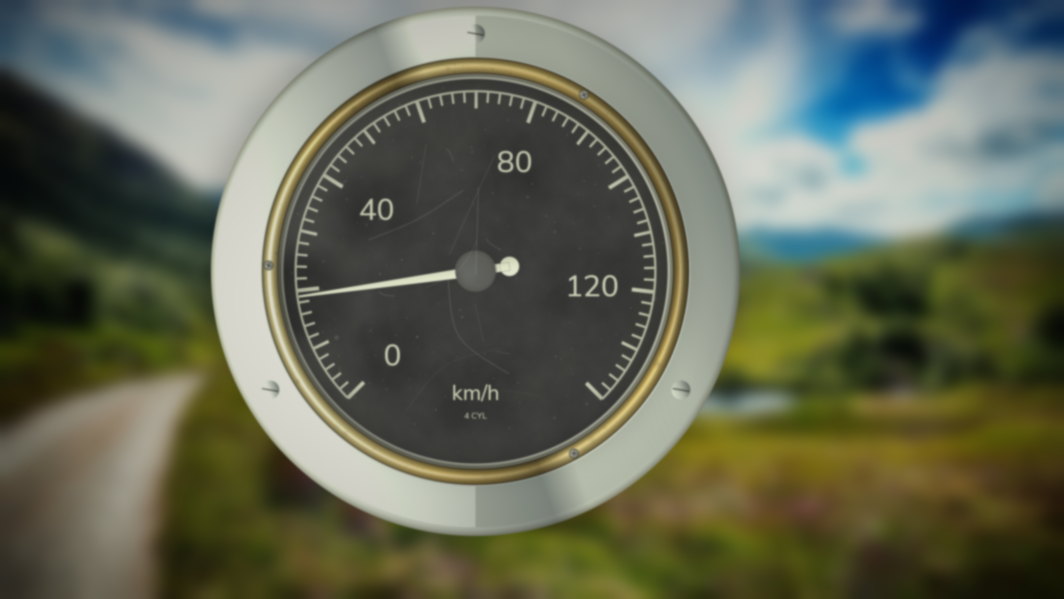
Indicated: 19 (km/h)
